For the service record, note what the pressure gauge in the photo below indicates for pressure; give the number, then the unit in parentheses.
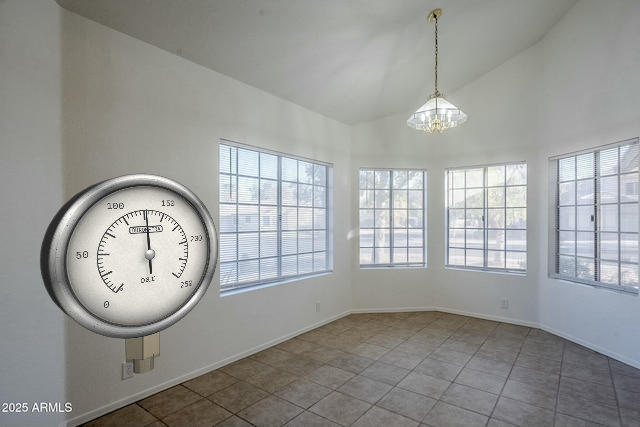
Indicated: 125 (bar)
